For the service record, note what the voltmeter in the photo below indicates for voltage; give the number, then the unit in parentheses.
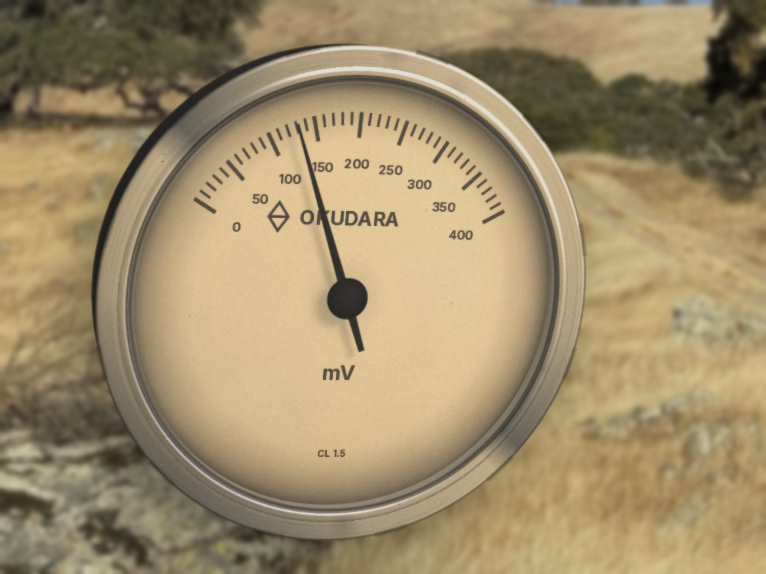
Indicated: 130 (mV)
